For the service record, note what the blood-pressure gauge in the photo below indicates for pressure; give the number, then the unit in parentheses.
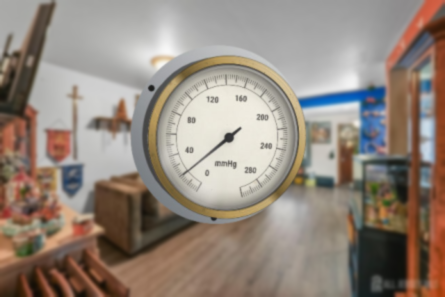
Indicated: 20 (mmHg)
